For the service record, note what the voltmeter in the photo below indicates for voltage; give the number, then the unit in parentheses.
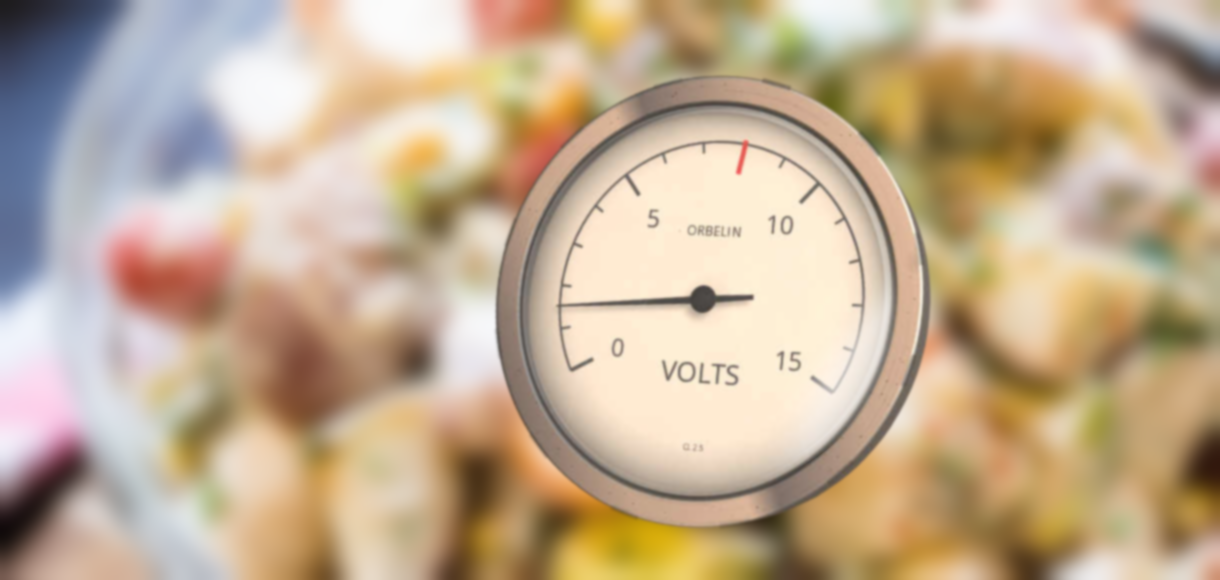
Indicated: 1.5 (V)
